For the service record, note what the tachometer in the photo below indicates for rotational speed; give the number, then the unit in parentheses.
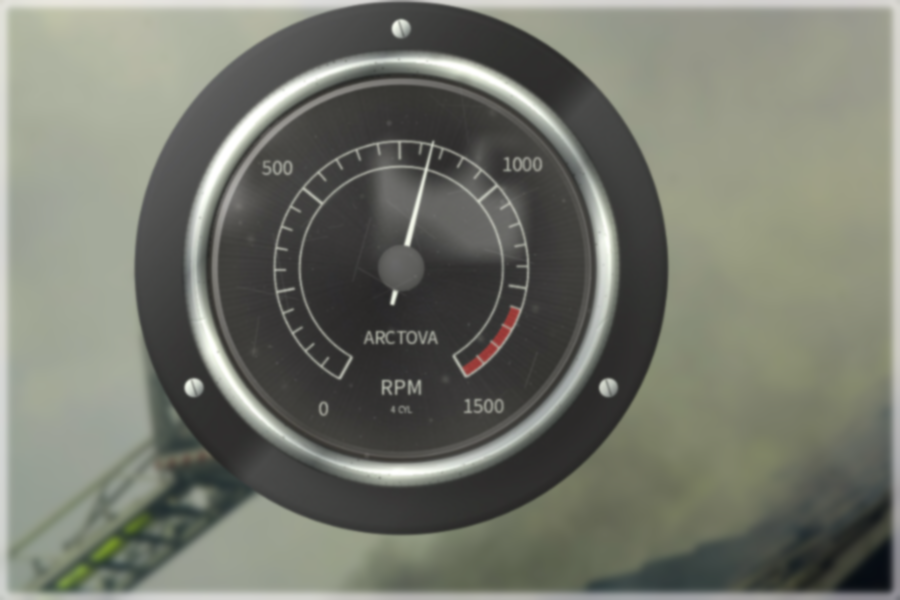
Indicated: 825 (rpm)
